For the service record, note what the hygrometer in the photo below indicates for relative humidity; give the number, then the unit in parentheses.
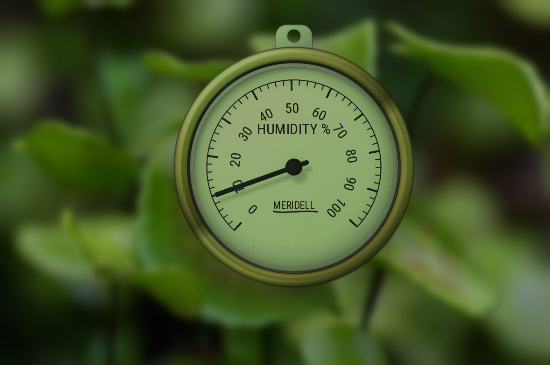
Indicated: 10 (%)
